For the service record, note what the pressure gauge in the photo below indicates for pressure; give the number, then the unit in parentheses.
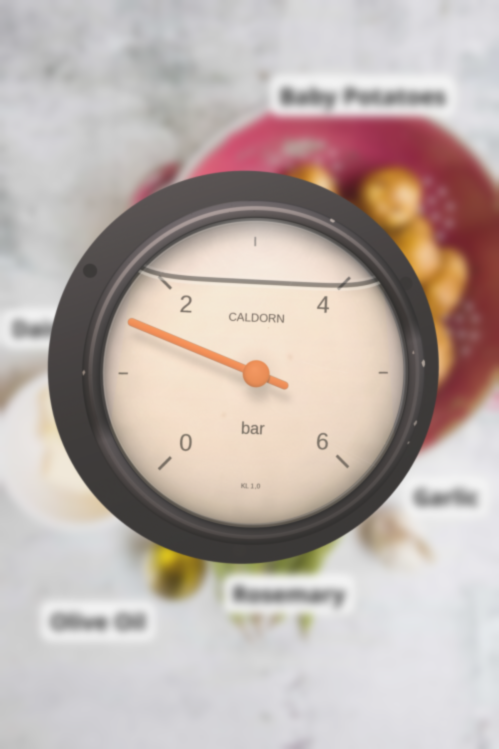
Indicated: 1.5 (bar)
